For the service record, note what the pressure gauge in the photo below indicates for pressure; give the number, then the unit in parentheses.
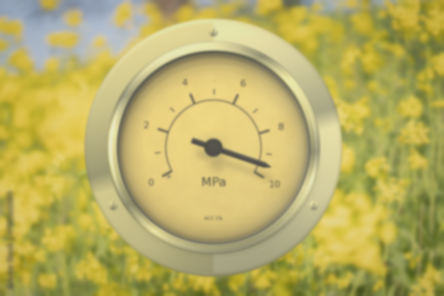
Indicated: 9.5 (MPa)
